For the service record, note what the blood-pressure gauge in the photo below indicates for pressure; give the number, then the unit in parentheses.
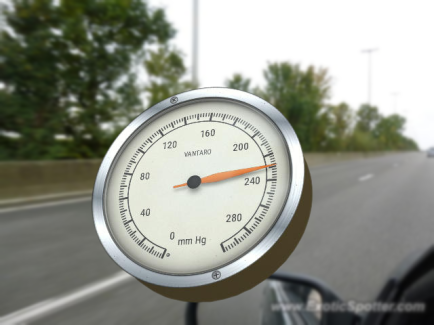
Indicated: 230 (mmHg)
